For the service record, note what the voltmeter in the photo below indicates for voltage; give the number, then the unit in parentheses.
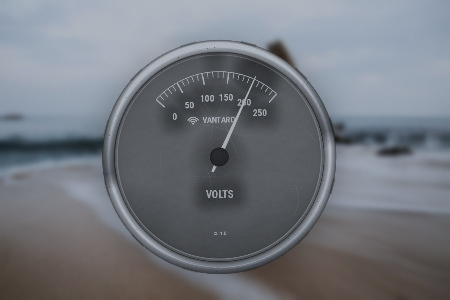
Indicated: 200 (V)
